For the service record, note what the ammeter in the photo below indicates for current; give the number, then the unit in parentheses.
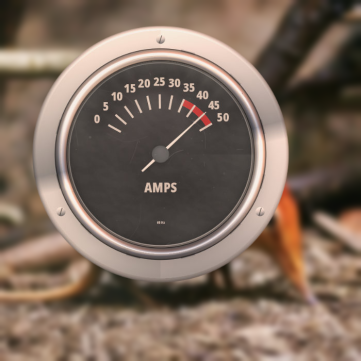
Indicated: 45 (A)
